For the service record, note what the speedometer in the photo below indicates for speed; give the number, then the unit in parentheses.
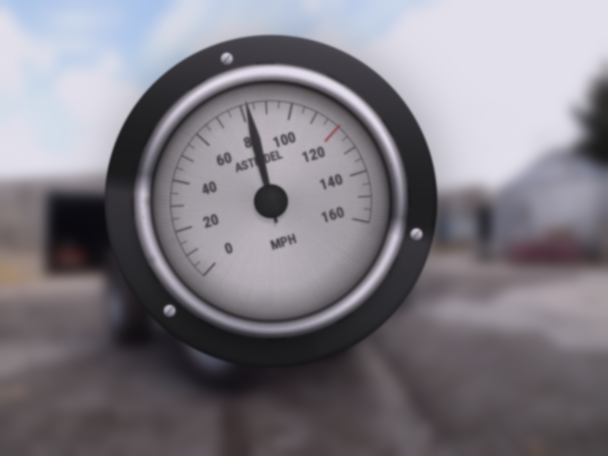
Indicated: 82.5 (mph)
